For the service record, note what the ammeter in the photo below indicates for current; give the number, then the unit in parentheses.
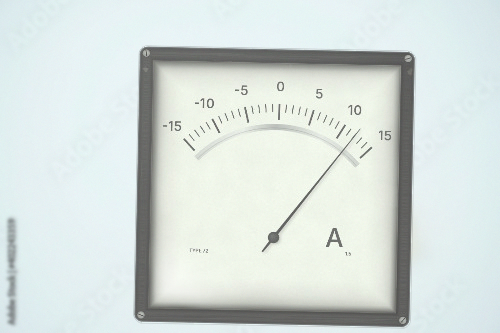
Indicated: 12 (A)
